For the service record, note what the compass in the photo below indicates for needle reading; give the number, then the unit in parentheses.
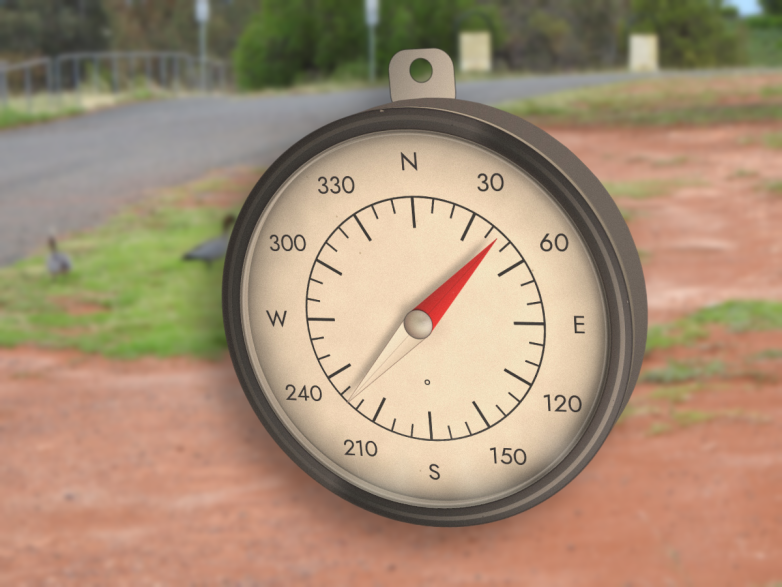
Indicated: 45 (°)
